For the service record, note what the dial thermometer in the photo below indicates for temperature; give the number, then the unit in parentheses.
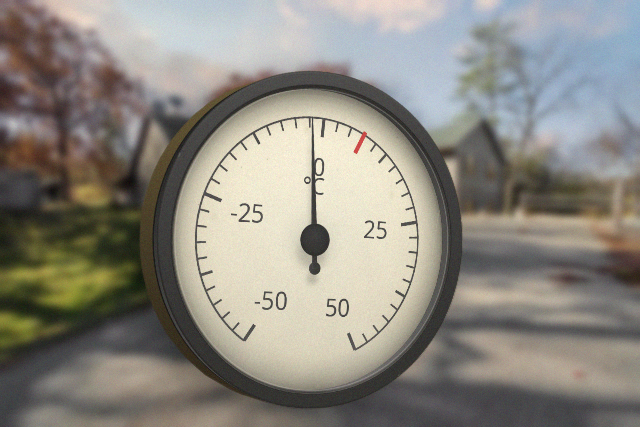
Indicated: -2.5 (°C)
